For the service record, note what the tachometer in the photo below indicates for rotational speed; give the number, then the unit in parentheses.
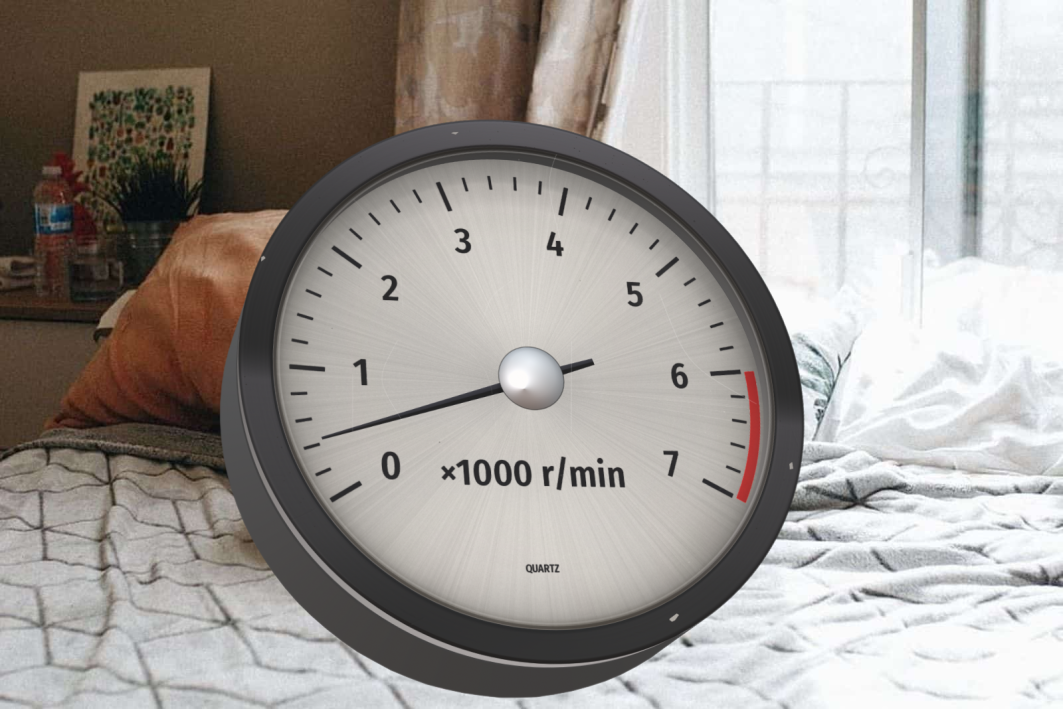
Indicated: 400 (rpm)
